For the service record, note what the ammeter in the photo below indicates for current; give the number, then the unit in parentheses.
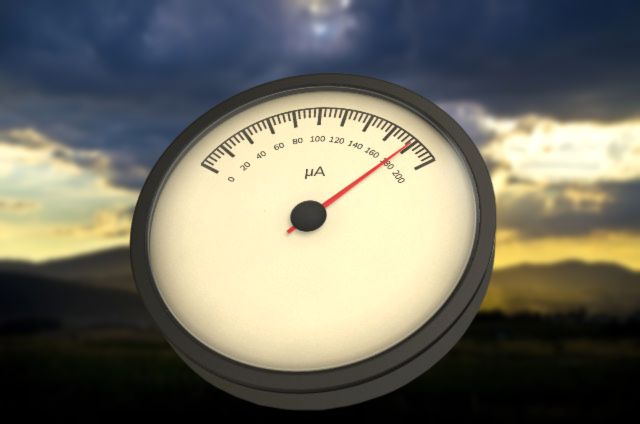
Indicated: 180 (µA)
